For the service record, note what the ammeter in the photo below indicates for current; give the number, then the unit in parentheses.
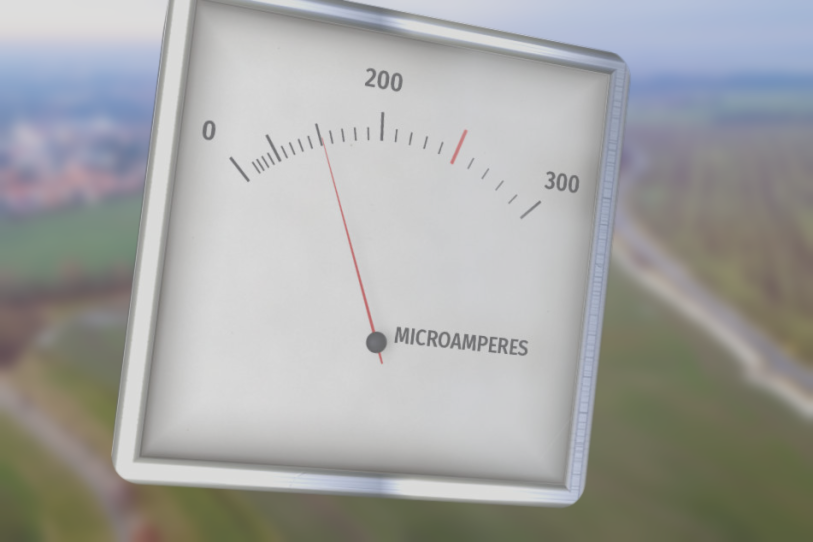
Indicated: 150 (µA)
